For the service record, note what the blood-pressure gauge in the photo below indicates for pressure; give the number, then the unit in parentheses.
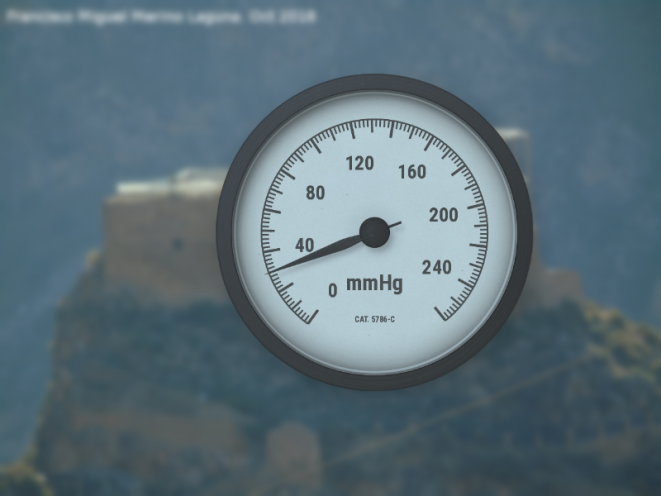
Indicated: 30 (mmHg)
